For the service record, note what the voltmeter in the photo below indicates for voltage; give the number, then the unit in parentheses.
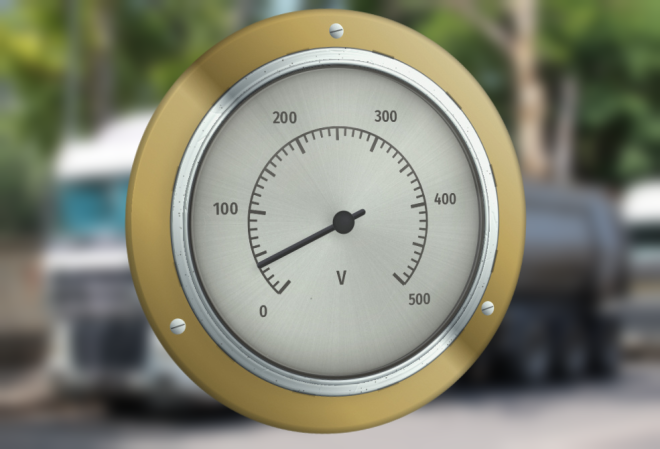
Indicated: 40 (V)
